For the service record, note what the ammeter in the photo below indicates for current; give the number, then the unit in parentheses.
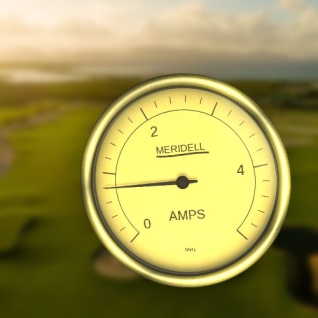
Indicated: 0.8 (A)
